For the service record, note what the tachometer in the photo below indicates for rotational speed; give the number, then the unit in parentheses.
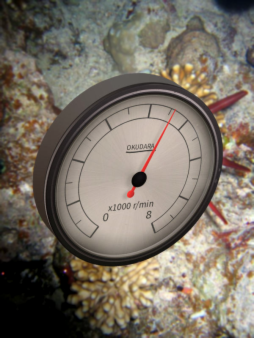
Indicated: 4500 (rpm)
